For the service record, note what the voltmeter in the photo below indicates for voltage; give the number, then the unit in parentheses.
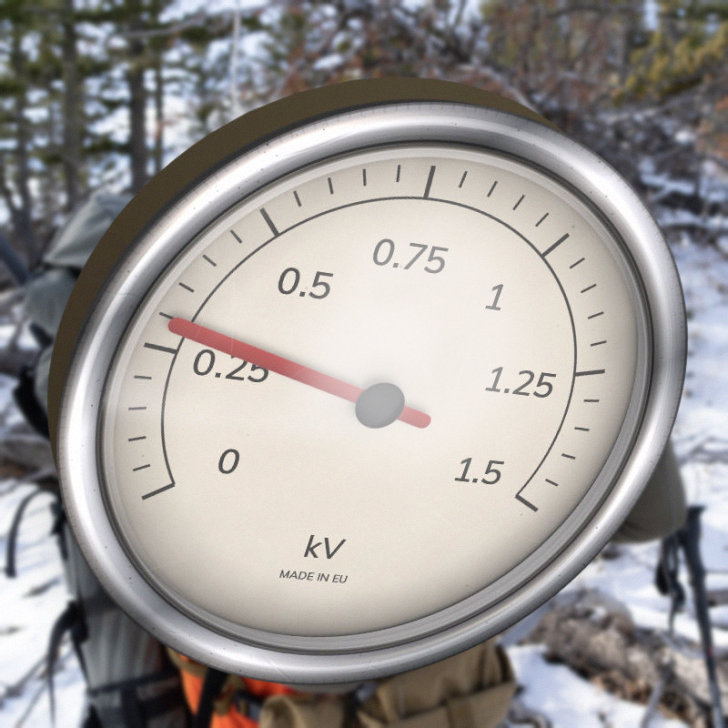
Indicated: 0.3 (kV)
